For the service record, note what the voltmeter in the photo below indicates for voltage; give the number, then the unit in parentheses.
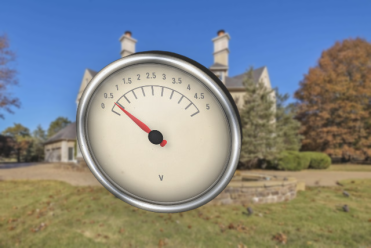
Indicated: 0.5 (V)
